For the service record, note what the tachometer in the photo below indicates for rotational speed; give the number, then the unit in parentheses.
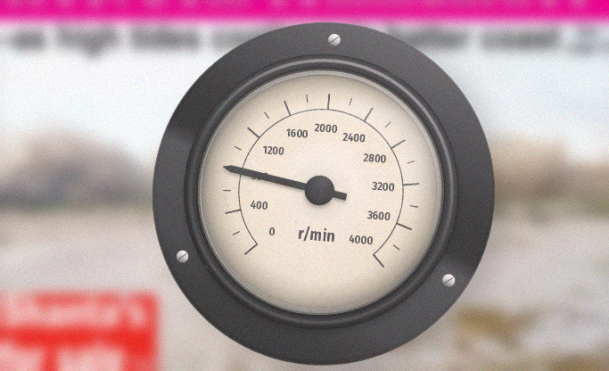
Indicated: 800 (rpm)
